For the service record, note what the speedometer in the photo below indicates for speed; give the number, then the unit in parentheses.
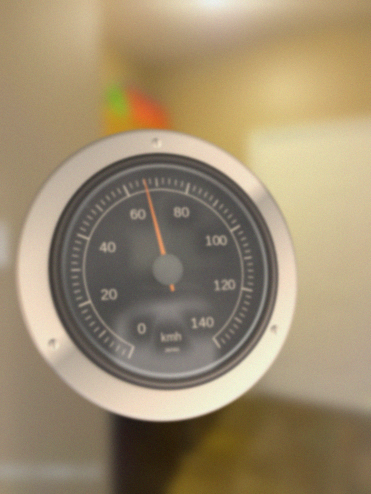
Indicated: 66 (km/h)
